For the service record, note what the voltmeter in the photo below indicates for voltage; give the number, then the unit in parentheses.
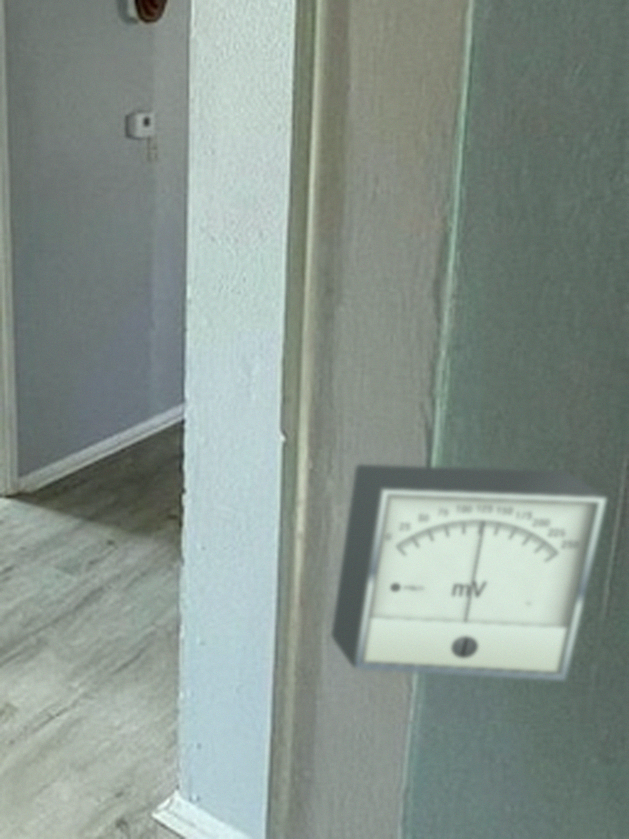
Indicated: 125 (mV)
